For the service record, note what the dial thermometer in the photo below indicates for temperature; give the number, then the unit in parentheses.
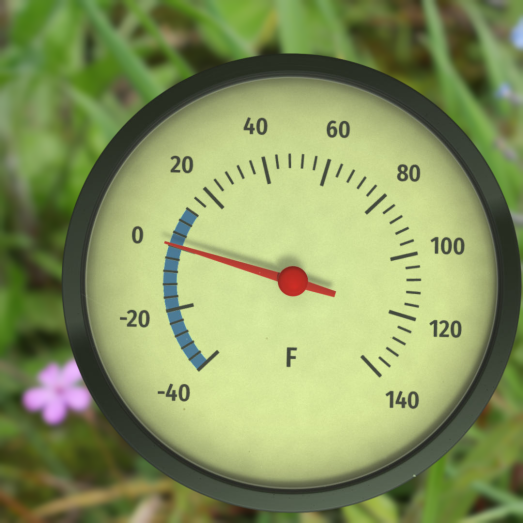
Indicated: 0 (°F)
